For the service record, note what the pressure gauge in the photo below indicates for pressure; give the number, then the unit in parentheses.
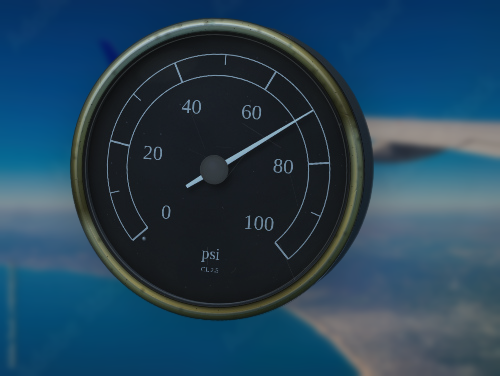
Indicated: 70 (psi)
